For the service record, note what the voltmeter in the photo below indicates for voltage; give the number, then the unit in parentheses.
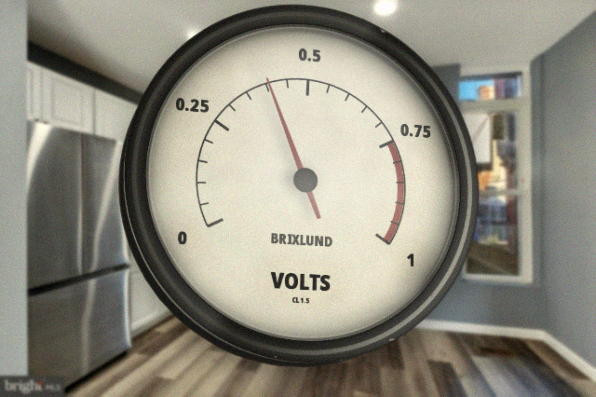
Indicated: 0.4 (V)
